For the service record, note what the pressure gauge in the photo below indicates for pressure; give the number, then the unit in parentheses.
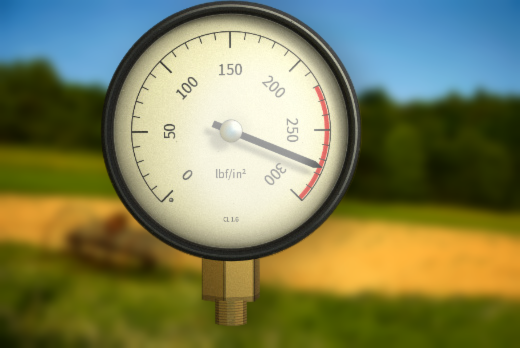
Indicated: 275 (psi)
